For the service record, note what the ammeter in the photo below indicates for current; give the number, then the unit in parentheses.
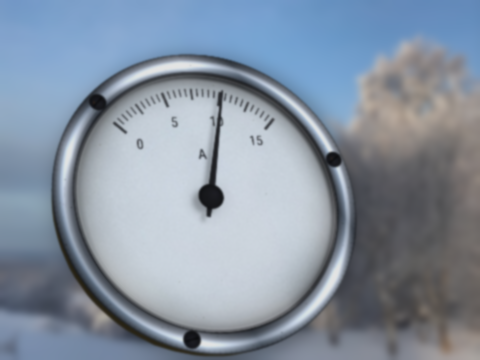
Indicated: 10 (A)
